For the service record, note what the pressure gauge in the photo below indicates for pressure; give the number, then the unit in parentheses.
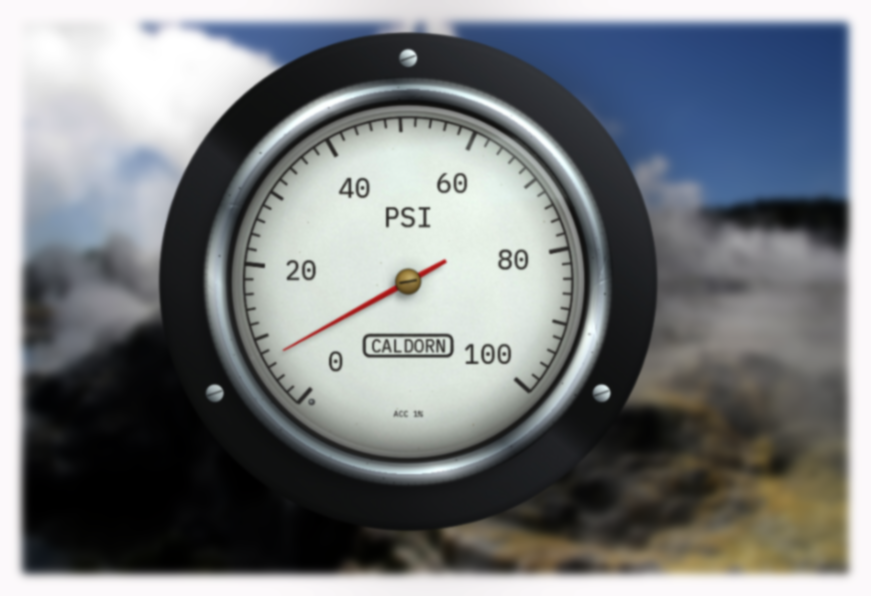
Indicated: 7 (psi)
